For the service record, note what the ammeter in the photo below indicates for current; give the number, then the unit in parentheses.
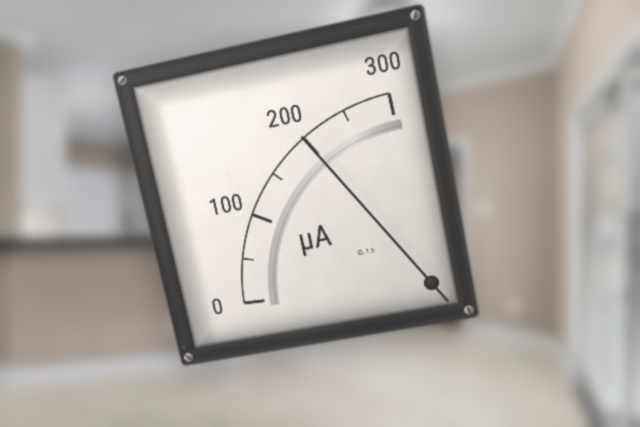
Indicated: 200 (µA)
